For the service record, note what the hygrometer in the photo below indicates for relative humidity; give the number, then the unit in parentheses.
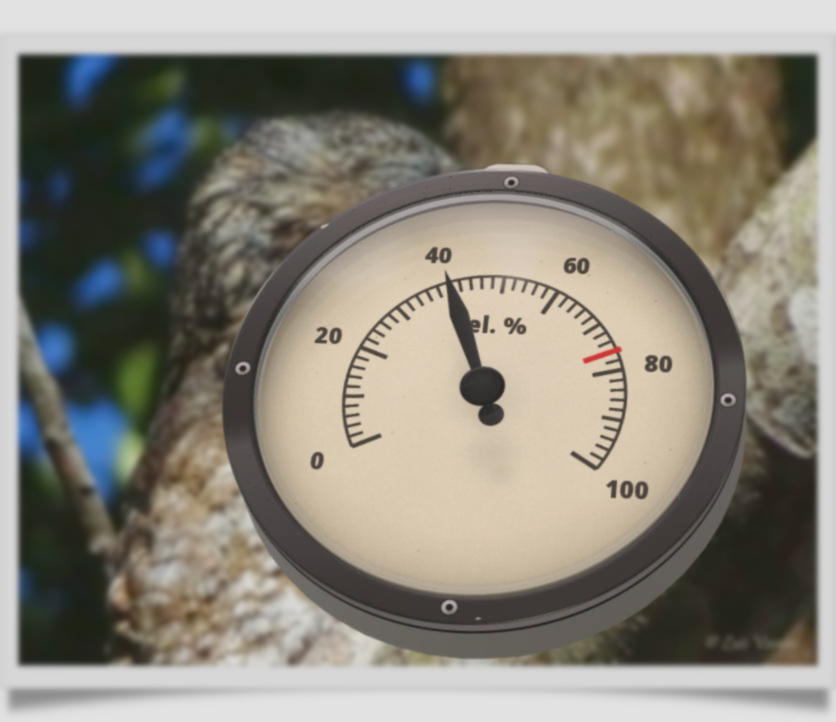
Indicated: 40 (%)
